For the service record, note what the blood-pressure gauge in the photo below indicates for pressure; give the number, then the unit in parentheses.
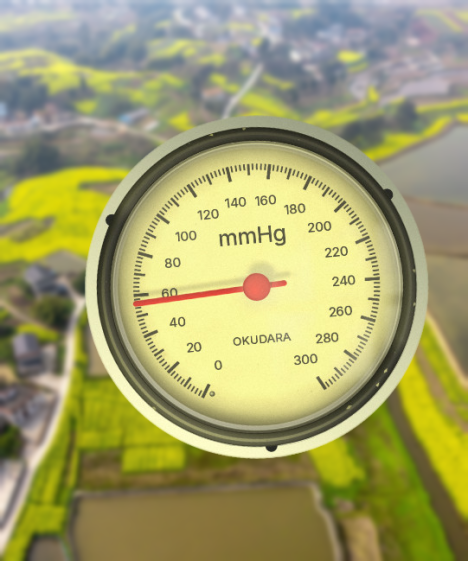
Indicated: 56 (mmHg)
